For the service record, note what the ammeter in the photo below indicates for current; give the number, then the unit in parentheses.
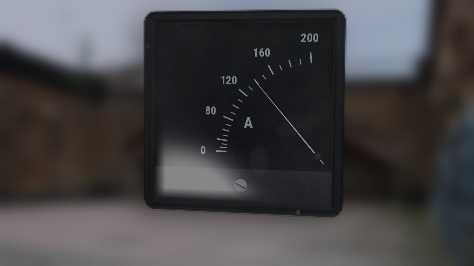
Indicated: 140 (A)
